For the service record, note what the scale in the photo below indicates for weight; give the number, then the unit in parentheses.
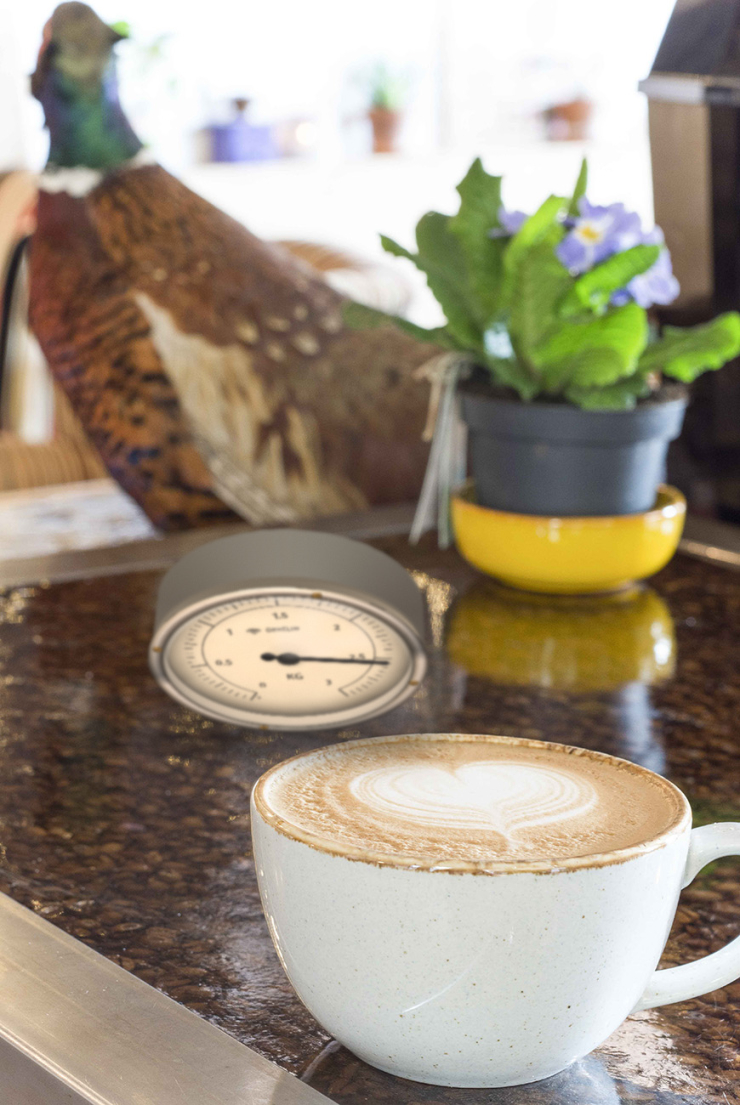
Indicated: 2.5 (kg)
